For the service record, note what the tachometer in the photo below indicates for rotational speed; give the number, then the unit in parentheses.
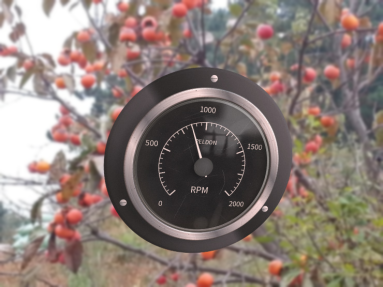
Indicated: 850 (rpm)
